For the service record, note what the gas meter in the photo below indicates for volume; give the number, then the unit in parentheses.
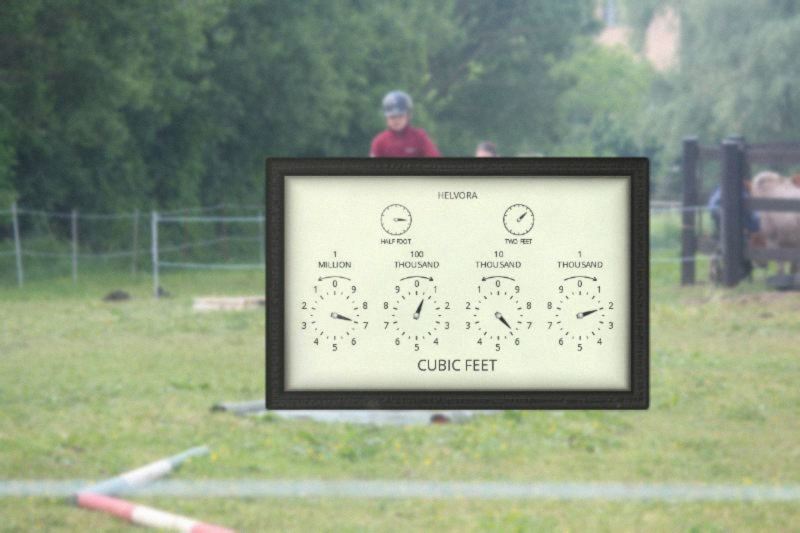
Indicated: 706200 (ft³)
